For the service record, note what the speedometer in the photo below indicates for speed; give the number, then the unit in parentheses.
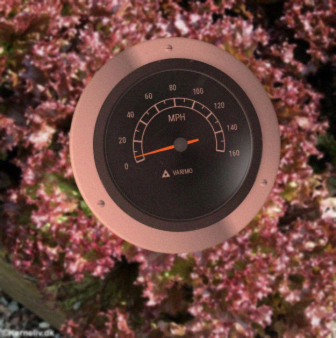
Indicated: 5 (mph)
